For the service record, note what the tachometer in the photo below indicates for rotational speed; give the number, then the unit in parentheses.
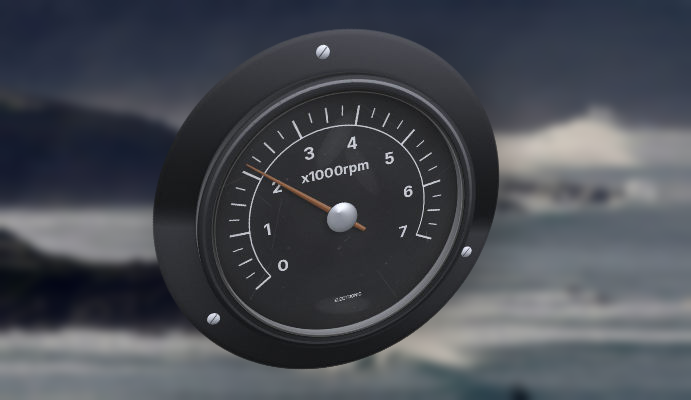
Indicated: 2125 (rpm)
